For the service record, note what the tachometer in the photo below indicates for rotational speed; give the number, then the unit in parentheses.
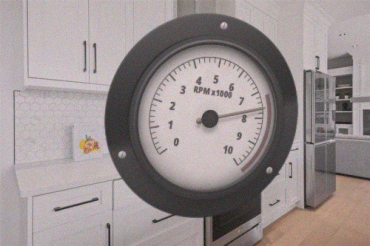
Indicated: 7600 (rpm)
